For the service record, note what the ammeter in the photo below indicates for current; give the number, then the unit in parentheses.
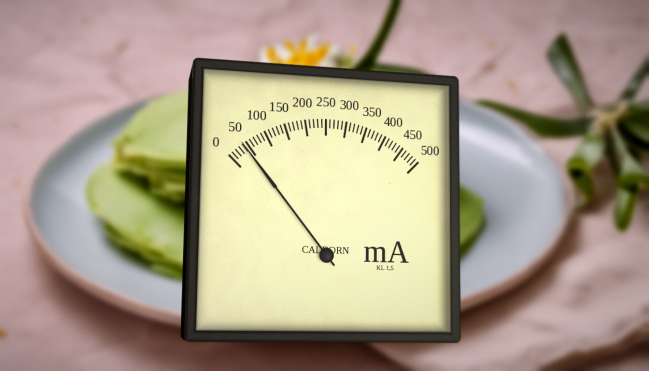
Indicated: 40 (mA)
